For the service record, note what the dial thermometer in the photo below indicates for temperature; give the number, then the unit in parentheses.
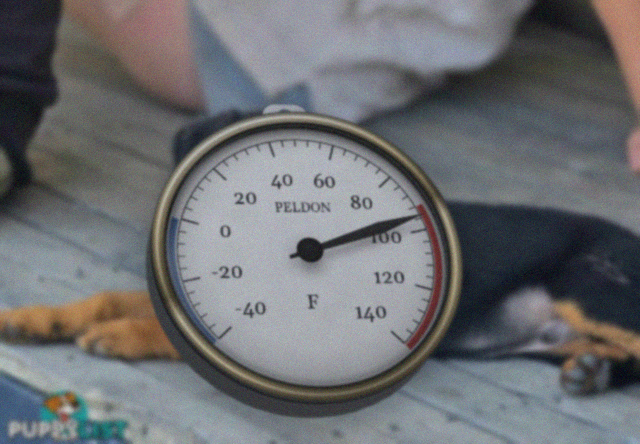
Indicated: 96 (°F)
